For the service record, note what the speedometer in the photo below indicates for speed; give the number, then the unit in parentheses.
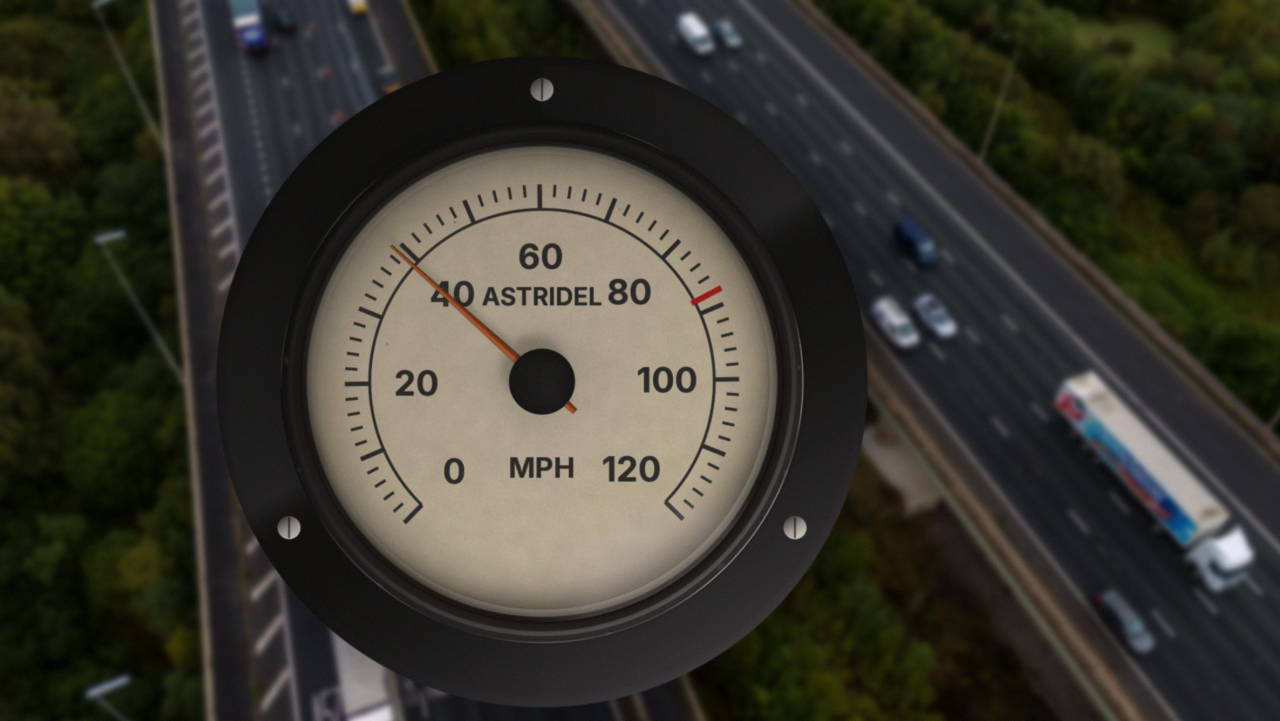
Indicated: 39 (mph)
